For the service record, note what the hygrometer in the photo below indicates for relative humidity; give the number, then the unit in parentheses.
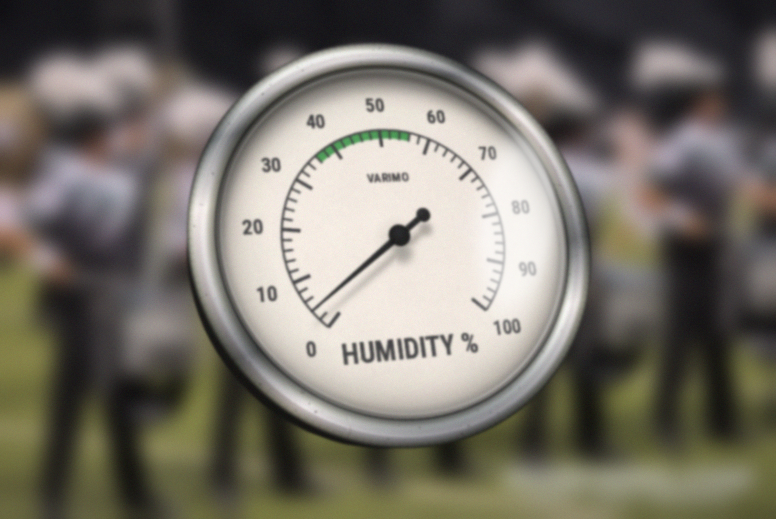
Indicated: 4 (%)
